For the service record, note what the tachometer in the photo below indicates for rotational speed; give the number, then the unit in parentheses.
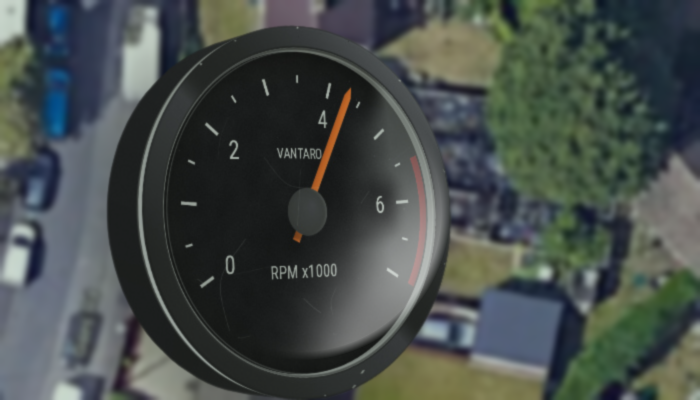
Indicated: 4250 (rpm)
